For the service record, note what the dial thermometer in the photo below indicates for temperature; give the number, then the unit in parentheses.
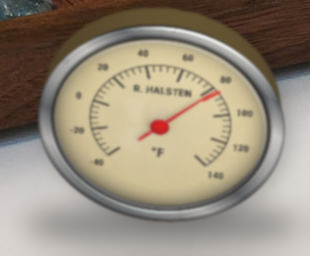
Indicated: 80 (°F)
